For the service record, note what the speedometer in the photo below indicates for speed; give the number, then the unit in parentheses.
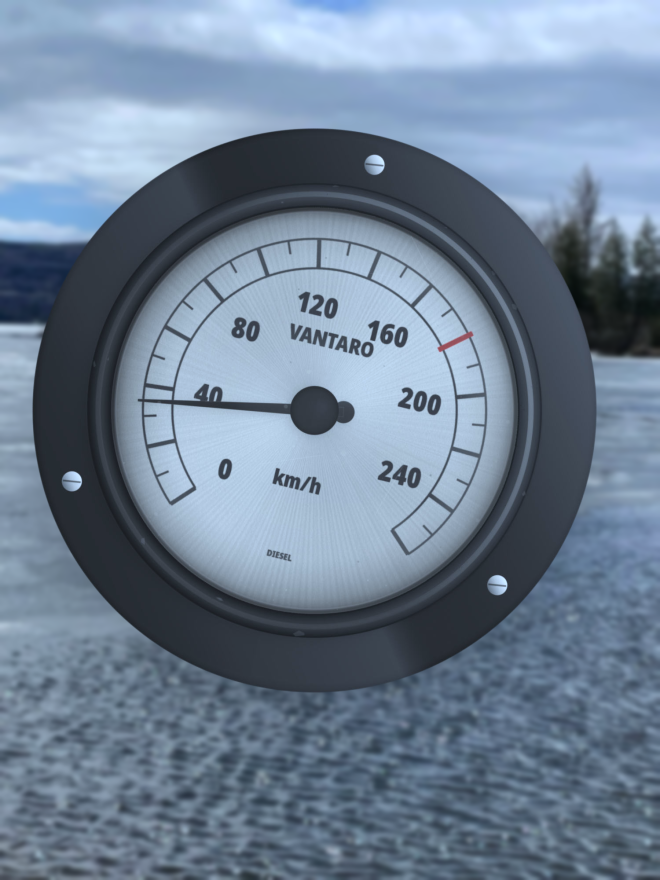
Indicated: 35 (km/h)
